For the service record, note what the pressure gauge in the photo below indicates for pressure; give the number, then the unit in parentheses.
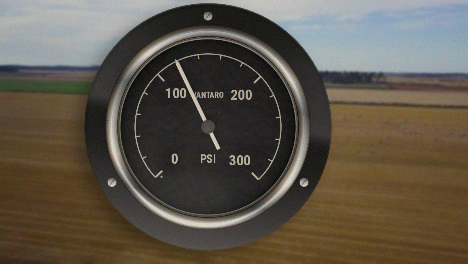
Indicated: 120 (psi)
